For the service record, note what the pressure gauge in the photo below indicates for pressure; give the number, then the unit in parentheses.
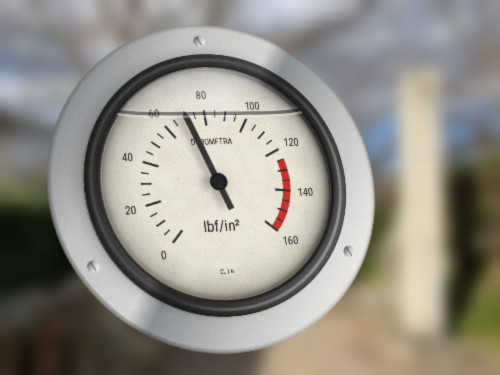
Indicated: 70 (psi)
